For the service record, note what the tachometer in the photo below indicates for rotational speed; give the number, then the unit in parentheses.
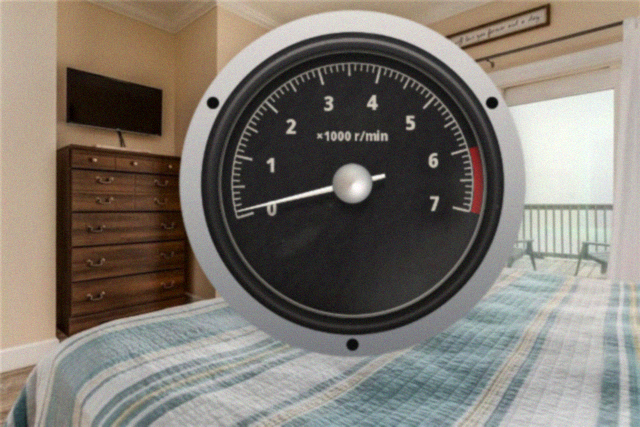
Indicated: 100 (rpm)
